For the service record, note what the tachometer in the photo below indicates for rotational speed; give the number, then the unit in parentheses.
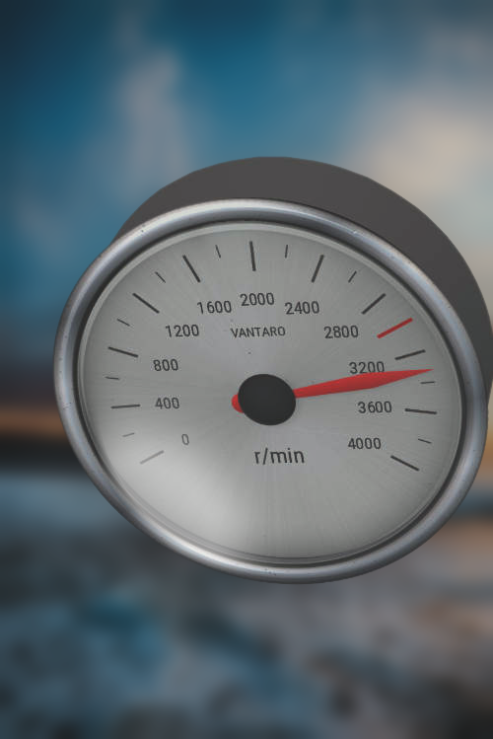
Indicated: 3300 (rpm)
